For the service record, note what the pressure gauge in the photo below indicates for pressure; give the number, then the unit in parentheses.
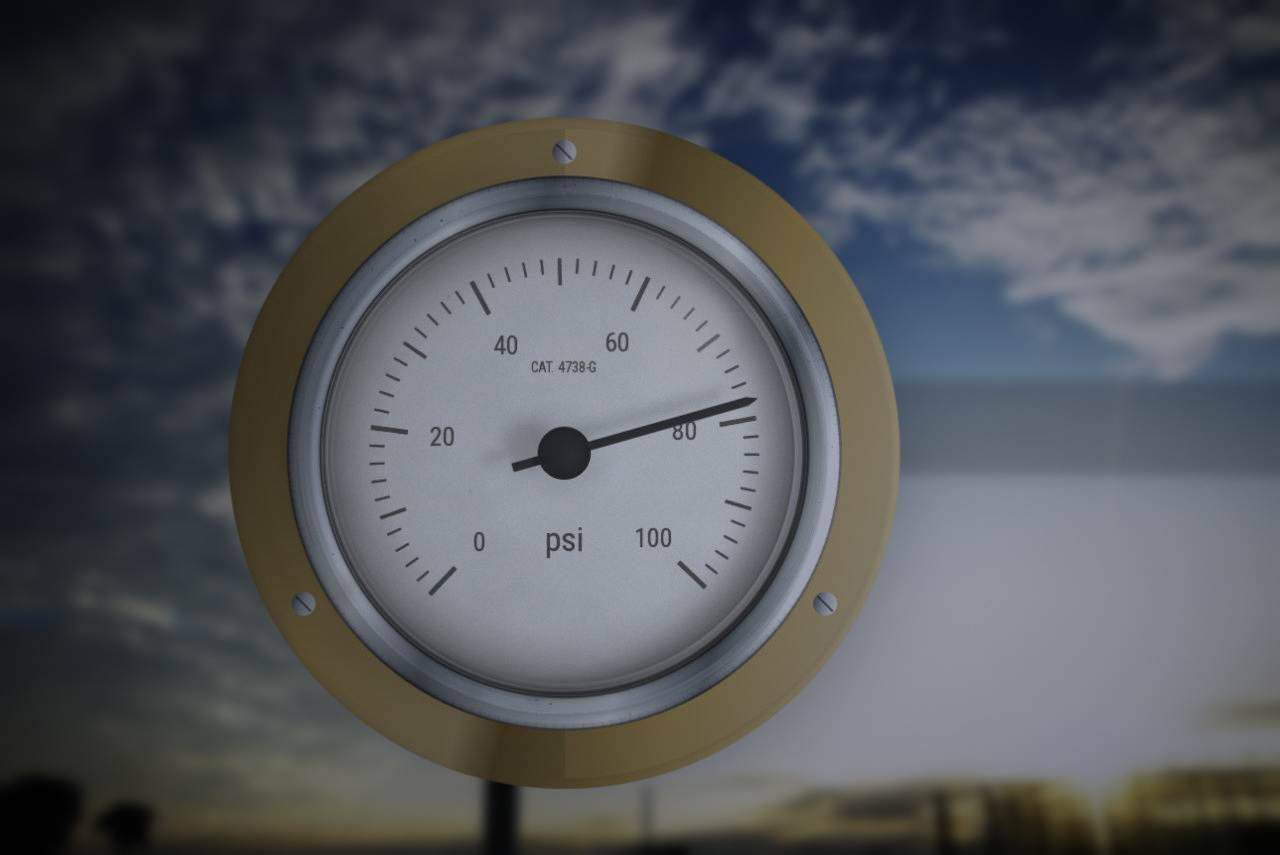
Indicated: 78 (psi)
